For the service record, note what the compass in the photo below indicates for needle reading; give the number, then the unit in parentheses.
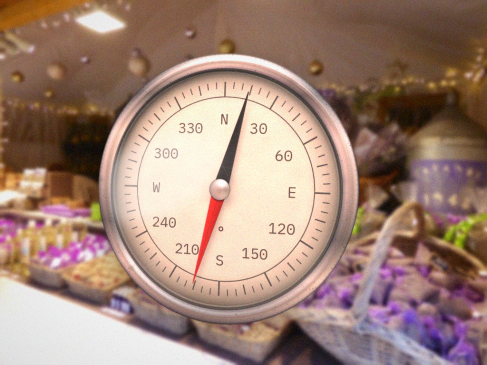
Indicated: 195 (°)
